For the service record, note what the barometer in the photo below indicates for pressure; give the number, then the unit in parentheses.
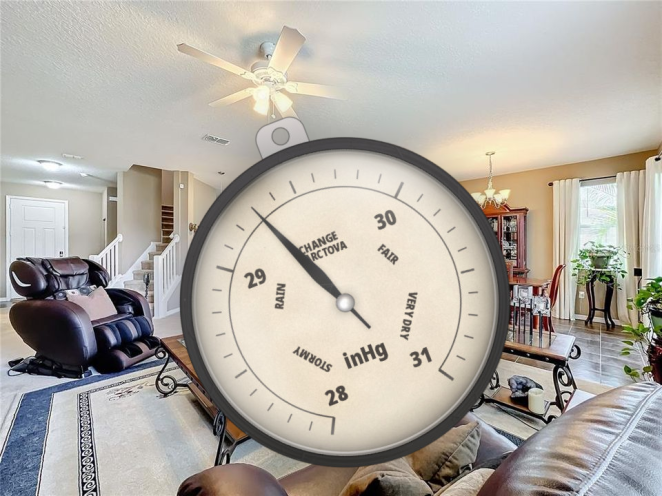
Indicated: 29.3 (inHg)
